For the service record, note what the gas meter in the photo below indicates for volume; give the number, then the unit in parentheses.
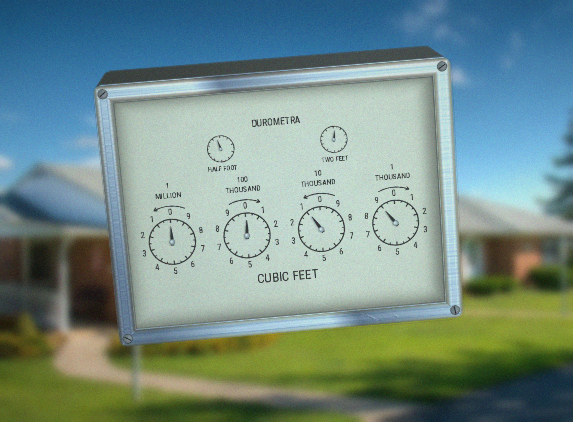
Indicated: 900 (ft³)
